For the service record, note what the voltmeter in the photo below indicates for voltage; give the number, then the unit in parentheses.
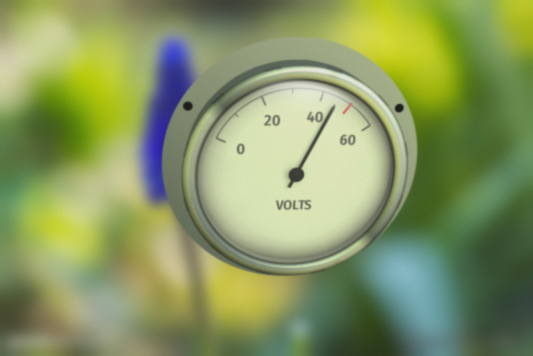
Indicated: 45 (V)
